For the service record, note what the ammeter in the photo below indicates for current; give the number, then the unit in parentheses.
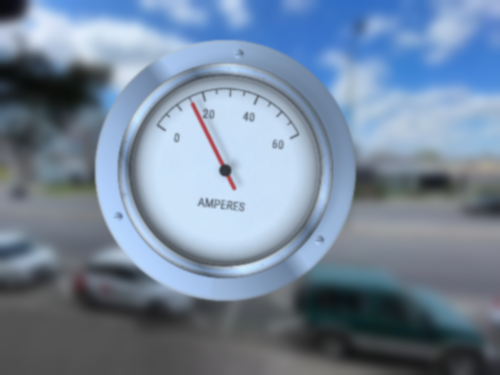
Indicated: 15 (A)
